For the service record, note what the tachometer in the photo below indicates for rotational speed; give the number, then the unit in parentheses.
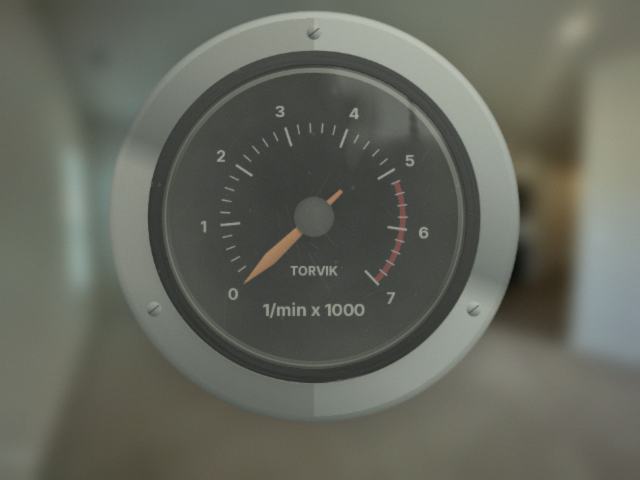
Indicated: 0 (rpm)
